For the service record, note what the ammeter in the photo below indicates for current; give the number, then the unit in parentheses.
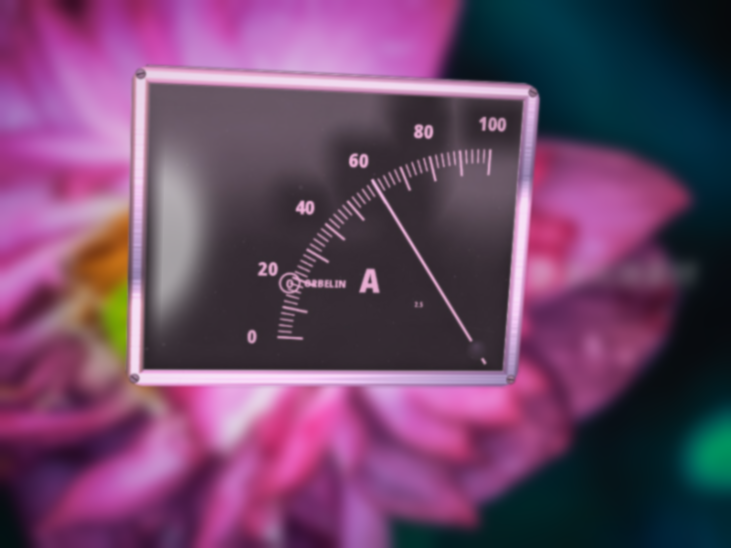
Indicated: 60 (A)
